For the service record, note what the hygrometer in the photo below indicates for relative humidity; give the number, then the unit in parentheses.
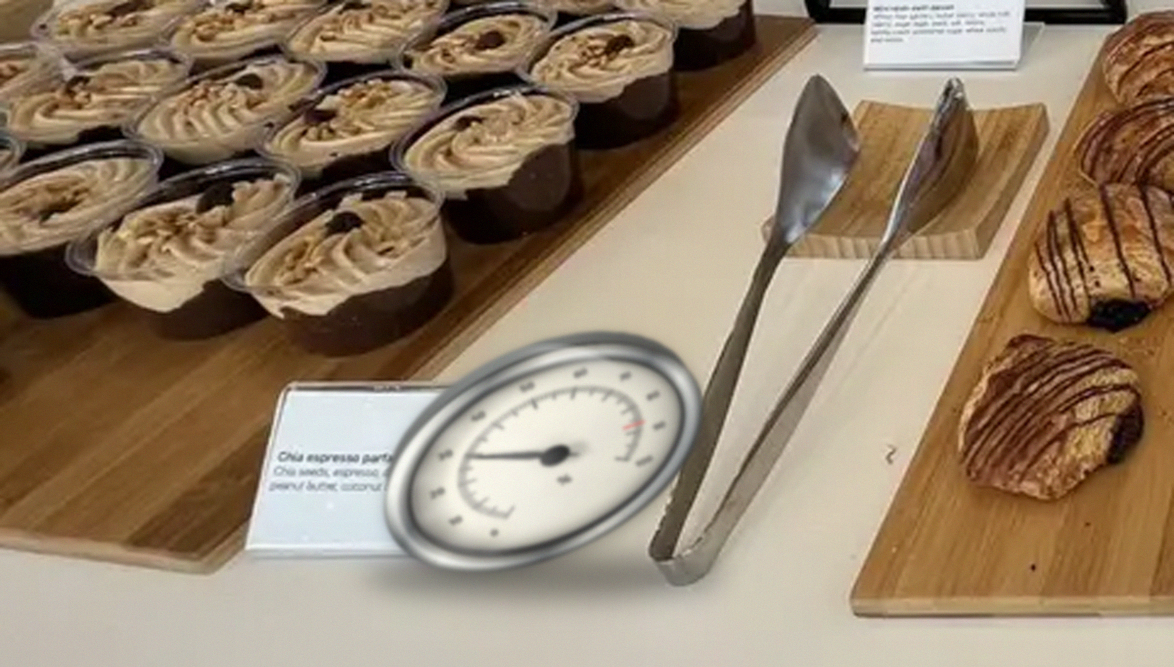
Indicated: 30 (%)
